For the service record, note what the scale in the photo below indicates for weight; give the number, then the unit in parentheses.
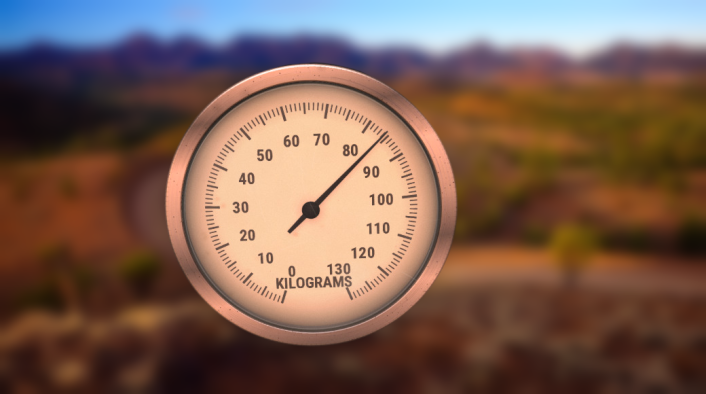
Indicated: 84 (kg)
